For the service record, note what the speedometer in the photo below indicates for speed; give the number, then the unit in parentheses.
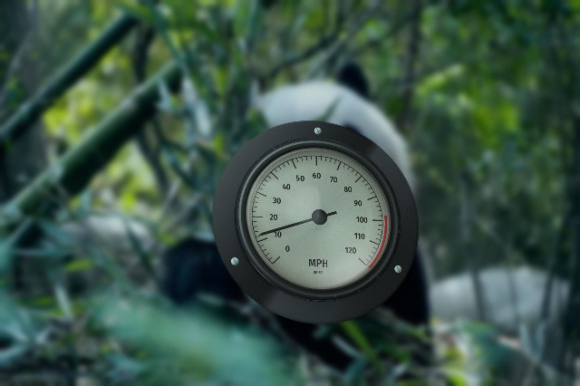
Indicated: 12 (mph)
